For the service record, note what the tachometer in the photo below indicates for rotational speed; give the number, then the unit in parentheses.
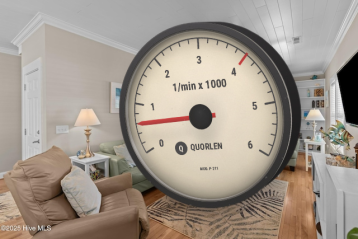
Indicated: 600 (rpm)
